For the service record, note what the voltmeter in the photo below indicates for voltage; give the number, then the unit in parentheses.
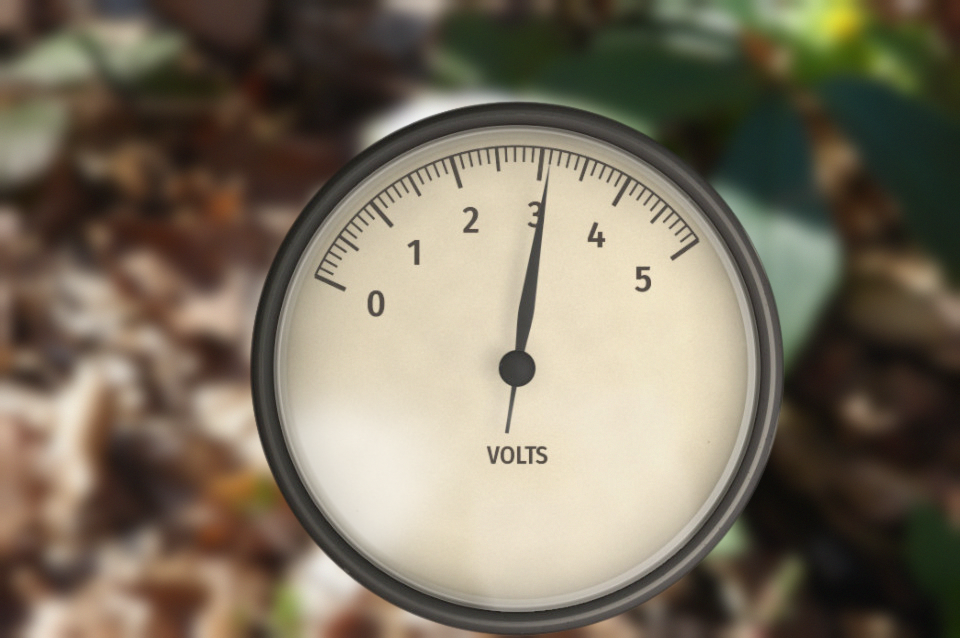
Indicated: 3.1 (V)
